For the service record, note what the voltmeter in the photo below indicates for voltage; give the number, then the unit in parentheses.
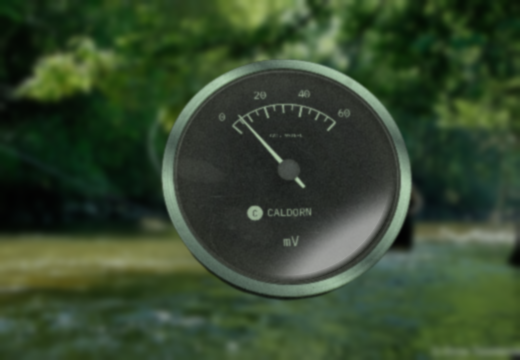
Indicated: 5 (mV)
